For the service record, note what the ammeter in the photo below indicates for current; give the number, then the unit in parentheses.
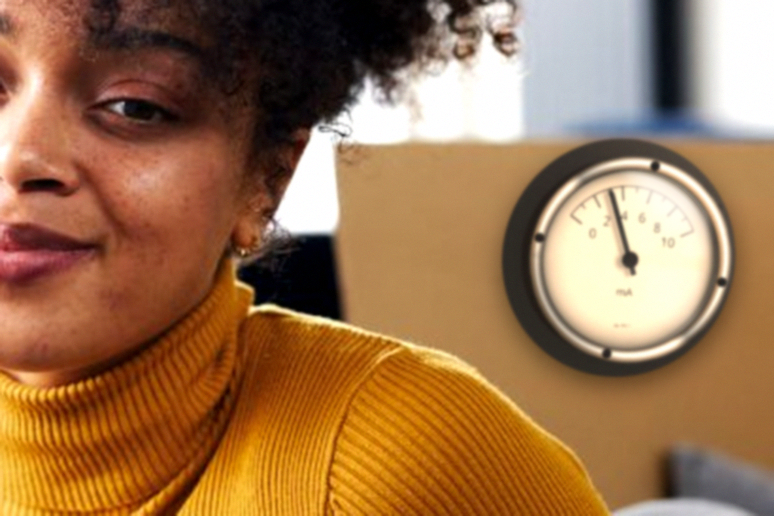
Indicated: 3 (mA)
